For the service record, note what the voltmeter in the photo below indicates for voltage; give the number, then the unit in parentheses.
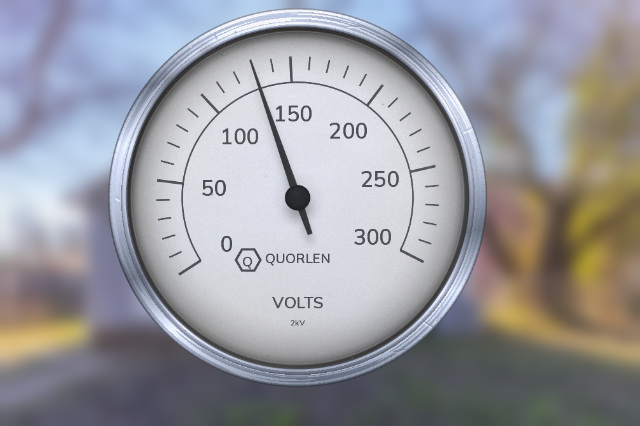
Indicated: 130 (V)
